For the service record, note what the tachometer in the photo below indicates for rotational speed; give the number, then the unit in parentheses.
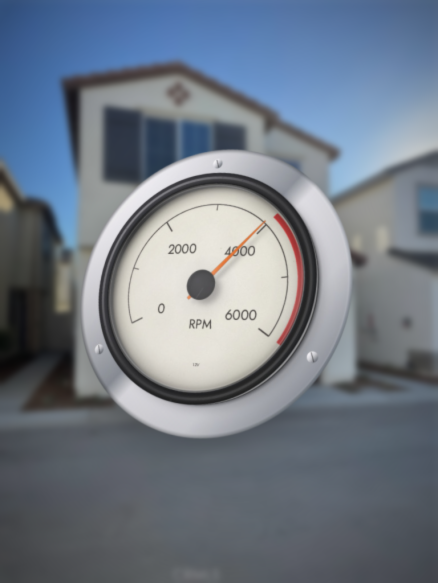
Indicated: 4000 (rpm)
